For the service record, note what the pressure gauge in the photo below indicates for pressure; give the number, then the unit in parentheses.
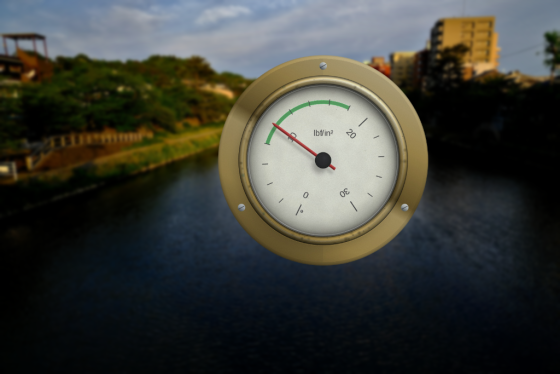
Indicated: 10 (psi)
